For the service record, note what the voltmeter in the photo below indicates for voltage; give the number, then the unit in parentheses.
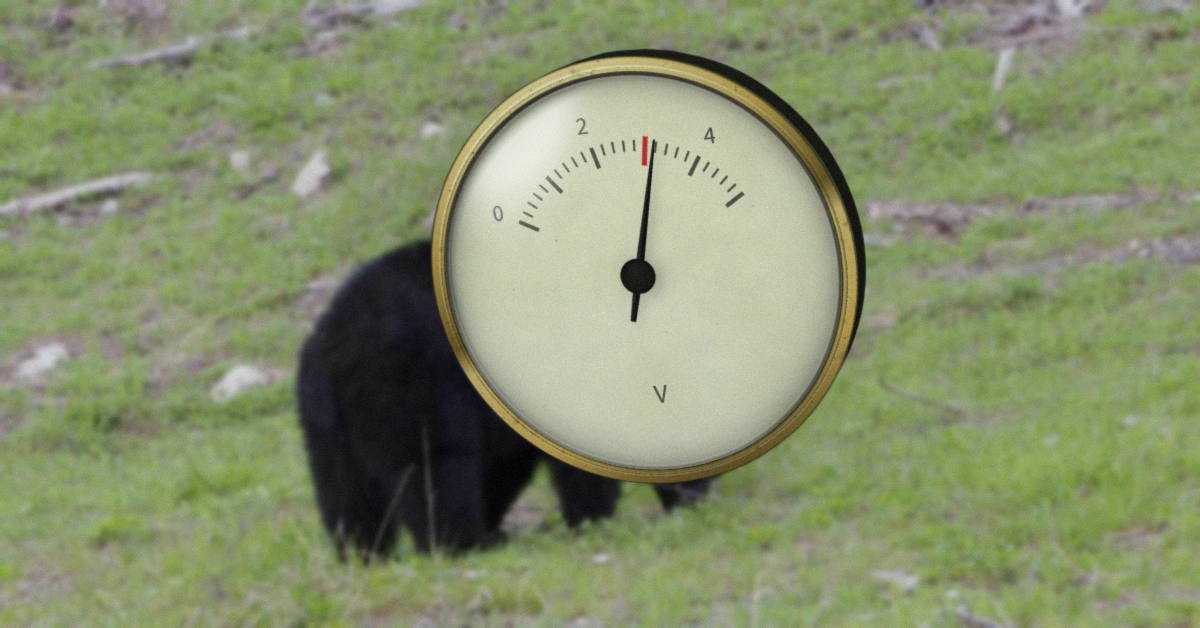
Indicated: 3.2 (V)
